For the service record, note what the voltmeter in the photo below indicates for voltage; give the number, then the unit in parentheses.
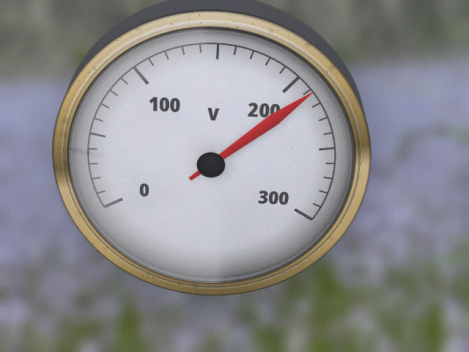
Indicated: 210 (V)
